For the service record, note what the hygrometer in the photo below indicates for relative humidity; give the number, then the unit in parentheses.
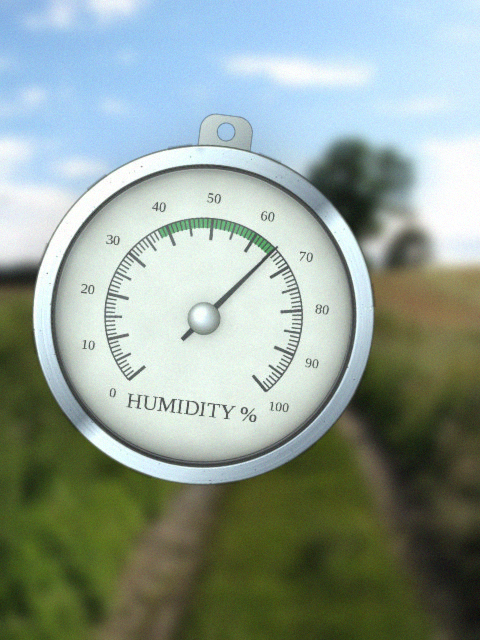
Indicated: 65 (%)
